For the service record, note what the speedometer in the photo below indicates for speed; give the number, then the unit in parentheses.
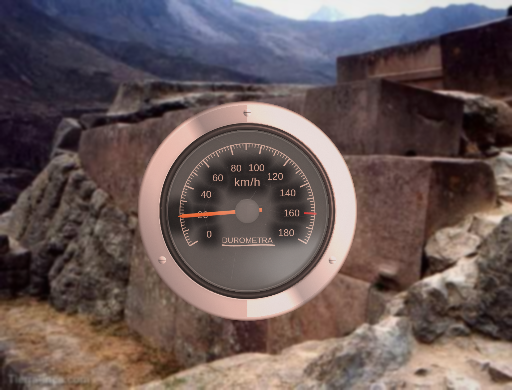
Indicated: 20 (km/h)
